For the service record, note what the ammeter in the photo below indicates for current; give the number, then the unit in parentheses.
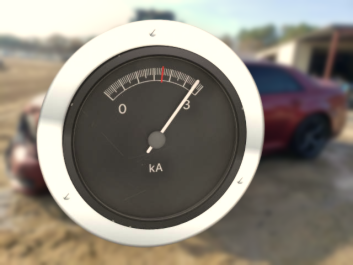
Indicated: 2.75 (kA)
